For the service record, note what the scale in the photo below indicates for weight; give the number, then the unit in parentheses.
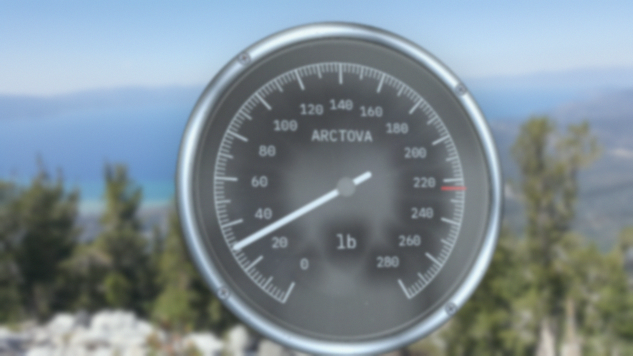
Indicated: 30 (lb)
